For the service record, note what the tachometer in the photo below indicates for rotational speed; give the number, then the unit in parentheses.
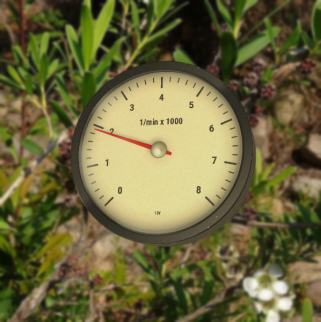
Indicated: 1900 (rpm)
